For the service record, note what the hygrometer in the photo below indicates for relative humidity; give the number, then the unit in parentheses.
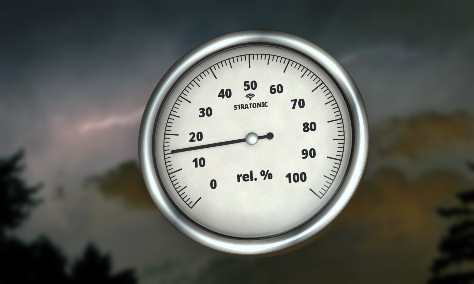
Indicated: 15 (%)
